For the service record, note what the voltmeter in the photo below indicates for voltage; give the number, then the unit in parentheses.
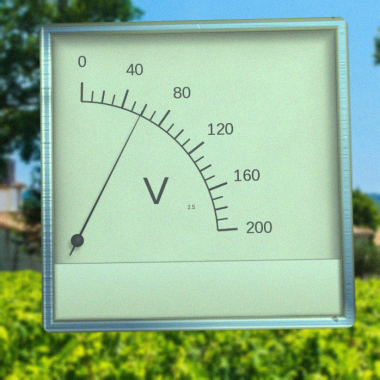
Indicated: 60 (V)
